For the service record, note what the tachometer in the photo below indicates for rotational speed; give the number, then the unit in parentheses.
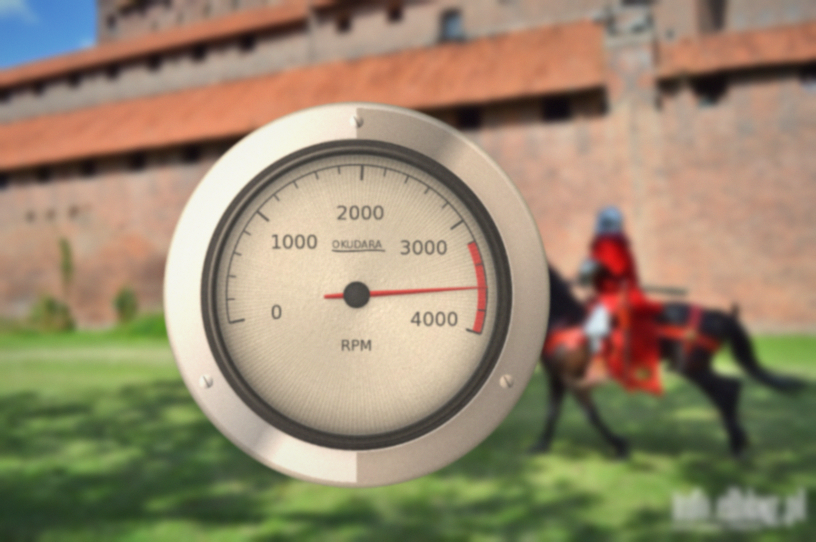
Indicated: 3600 (rpm)
